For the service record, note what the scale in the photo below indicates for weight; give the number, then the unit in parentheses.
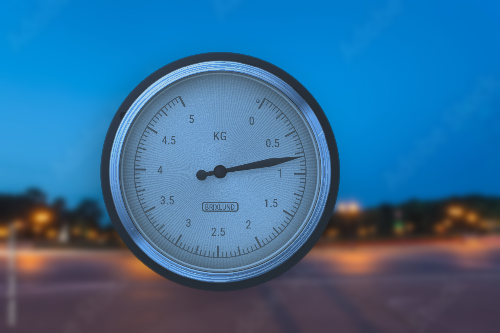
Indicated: 0.8 (kg)
